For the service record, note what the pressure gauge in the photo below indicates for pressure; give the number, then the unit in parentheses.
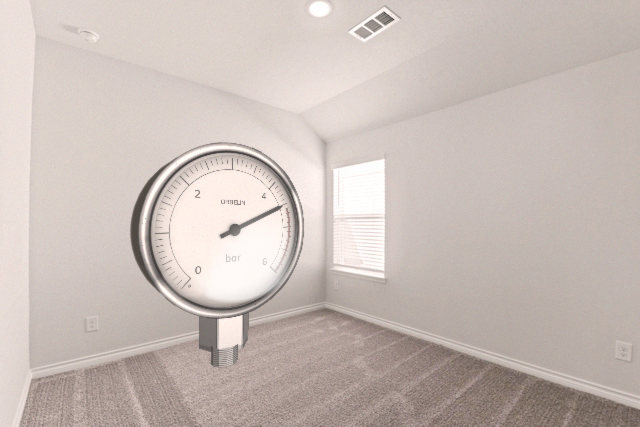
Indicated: 4.5 (bar)
